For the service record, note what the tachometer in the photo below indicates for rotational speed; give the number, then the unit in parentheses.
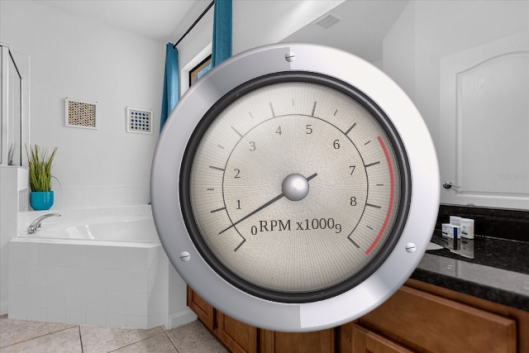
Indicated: 500 (rpm)
